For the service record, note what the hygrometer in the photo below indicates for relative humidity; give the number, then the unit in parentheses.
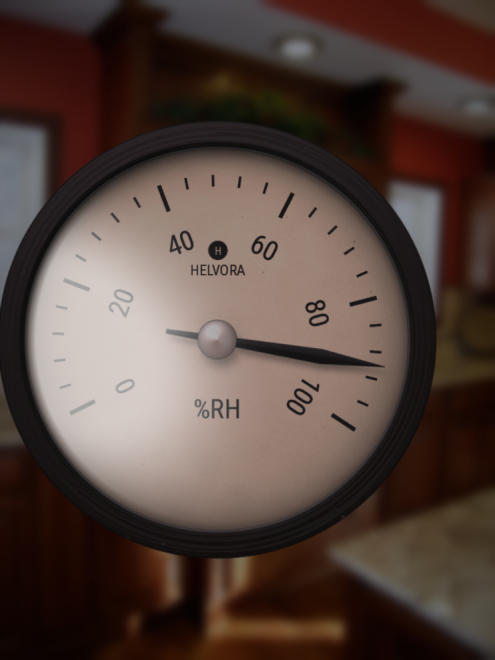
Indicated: 90 (%)
